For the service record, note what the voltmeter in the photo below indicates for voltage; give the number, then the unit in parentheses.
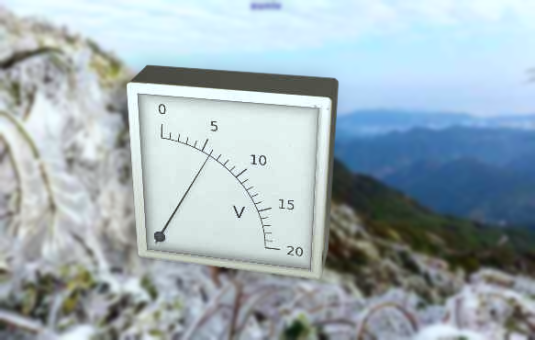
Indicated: 6 (V)
